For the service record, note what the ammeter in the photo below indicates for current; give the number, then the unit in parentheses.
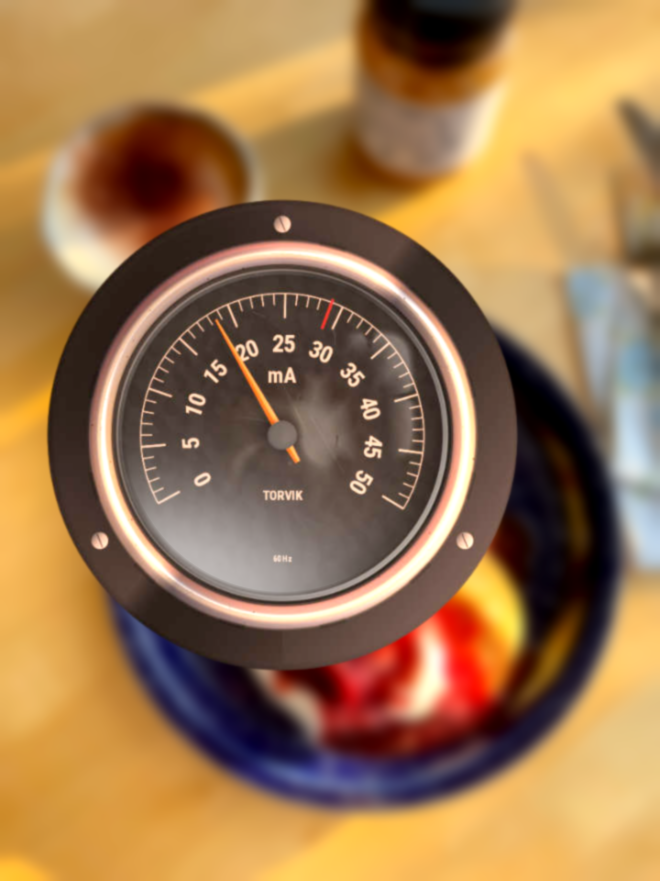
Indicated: 18.5 (mA)
